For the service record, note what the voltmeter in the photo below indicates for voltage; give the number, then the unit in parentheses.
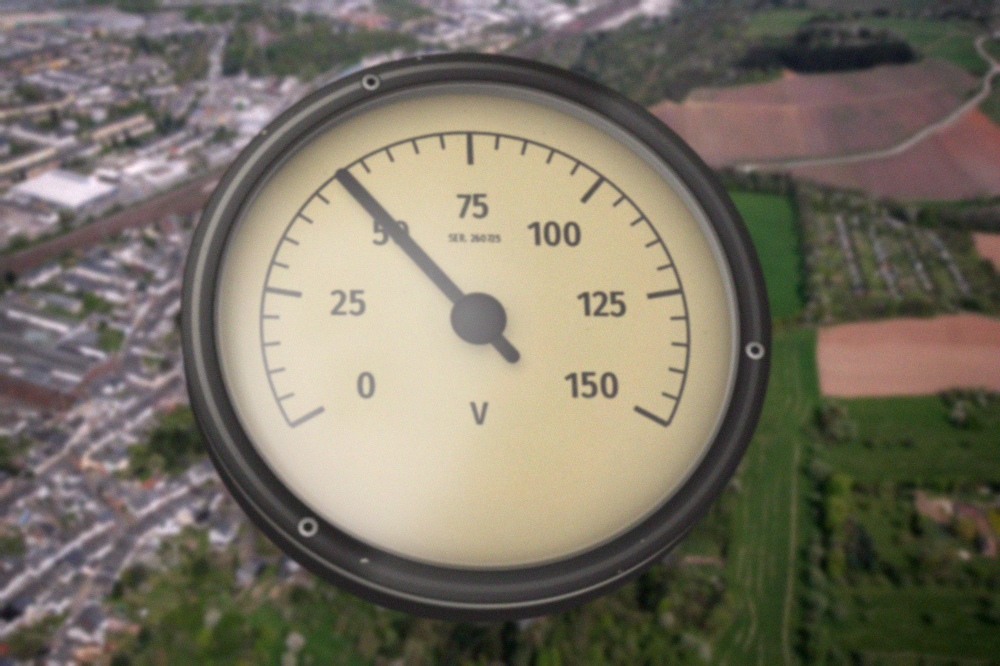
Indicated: 50 (V)
